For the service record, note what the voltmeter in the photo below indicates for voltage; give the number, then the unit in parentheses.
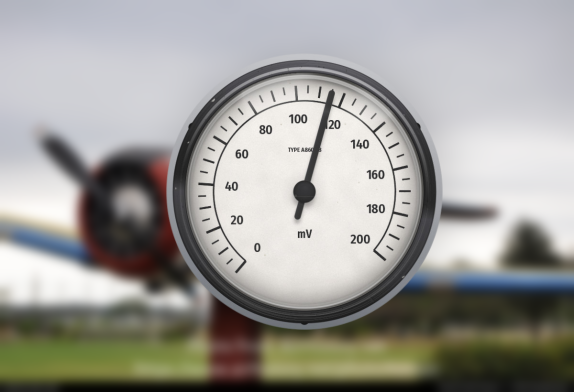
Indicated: 115 (mV)
